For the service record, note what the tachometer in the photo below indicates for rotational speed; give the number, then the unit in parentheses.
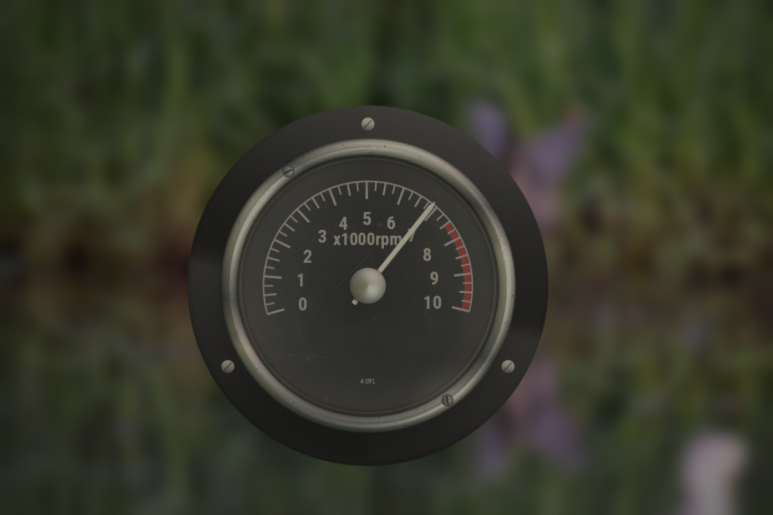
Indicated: 6875 (rpm)
